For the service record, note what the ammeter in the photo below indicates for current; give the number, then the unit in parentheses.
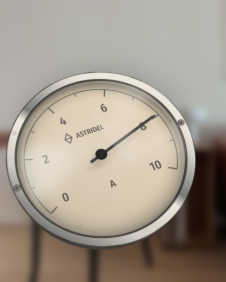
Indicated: 8 (A)
